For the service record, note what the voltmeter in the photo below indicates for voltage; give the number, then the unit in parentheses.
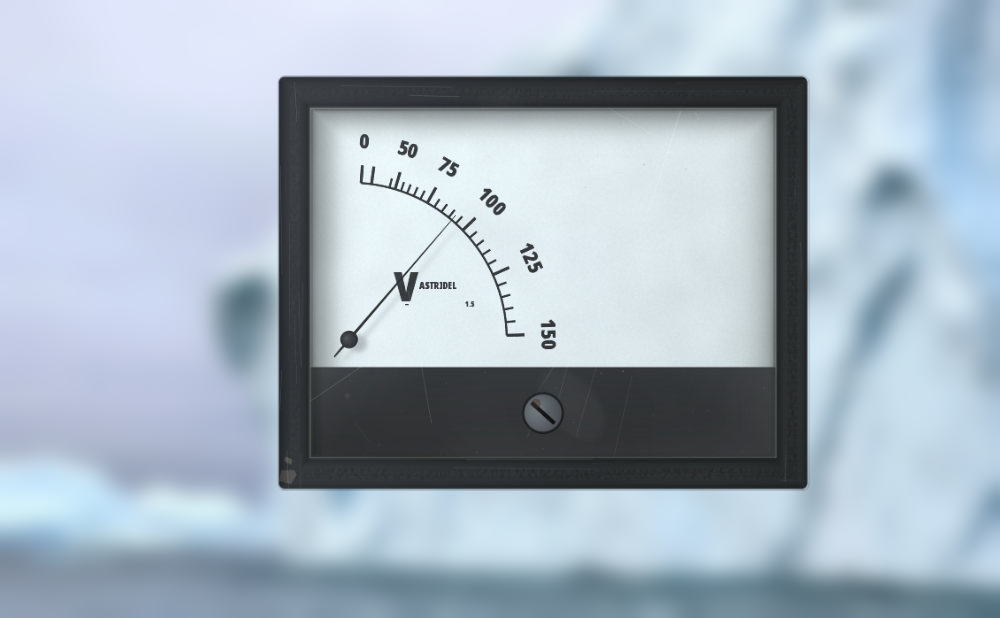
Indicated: 92.5 (V)
